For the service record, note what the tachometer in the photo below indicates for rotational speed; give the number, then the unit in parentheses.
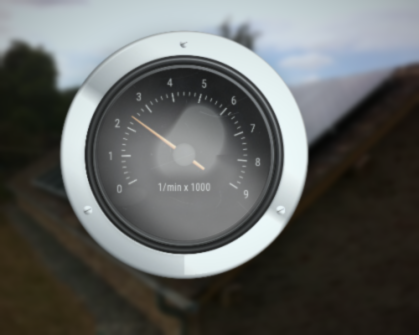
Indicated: 2400 (rpm)
